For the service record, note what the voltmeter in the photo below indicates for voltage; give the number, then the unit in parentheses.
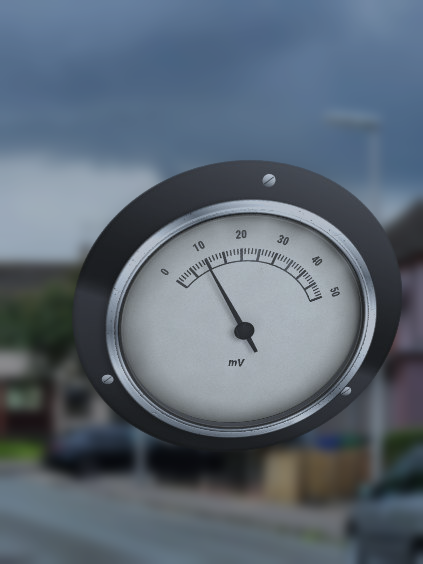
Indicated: 10 (mV)
